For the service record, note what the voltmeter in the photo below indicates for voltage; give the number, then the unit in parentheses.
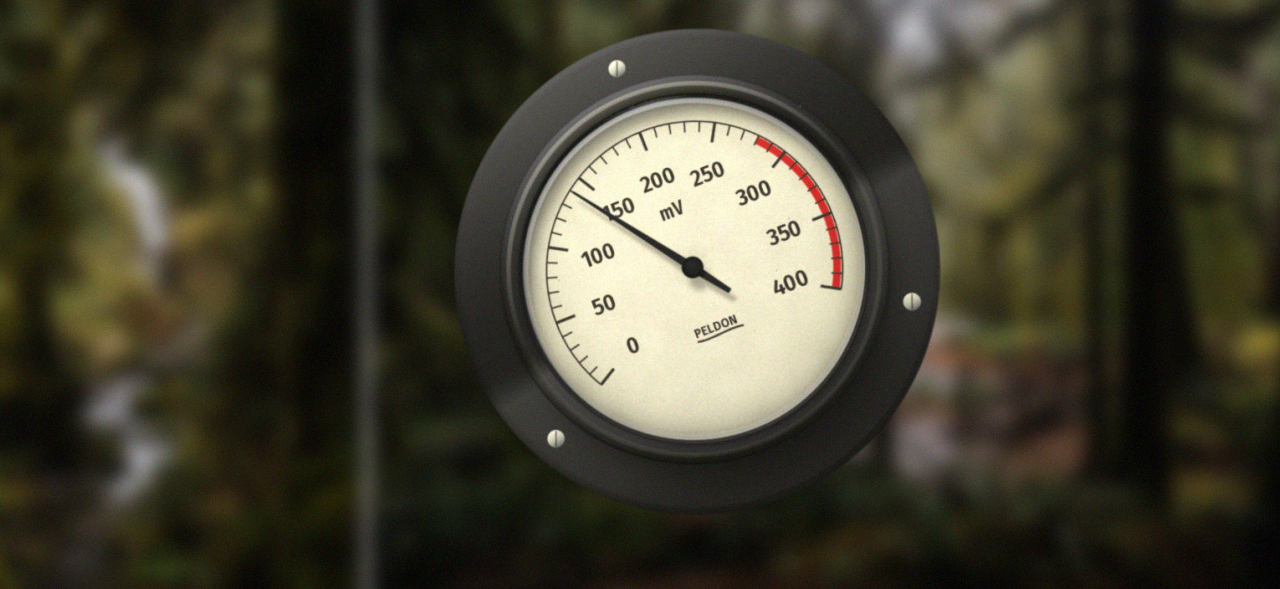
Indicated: 140 (mV)
